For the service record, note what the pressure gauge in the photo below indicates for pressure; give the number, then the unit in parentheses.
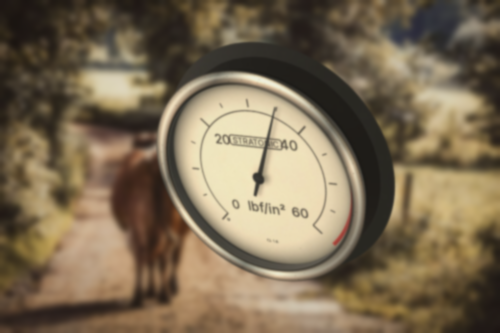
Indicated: 35 (psi)
